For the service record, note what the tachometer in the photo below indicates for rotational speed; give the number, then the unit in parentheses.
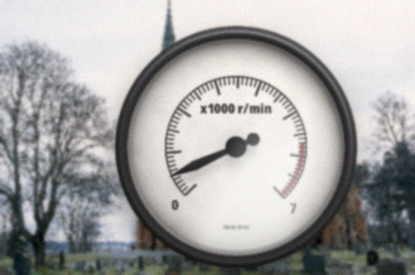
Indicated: 500 (rpm)
